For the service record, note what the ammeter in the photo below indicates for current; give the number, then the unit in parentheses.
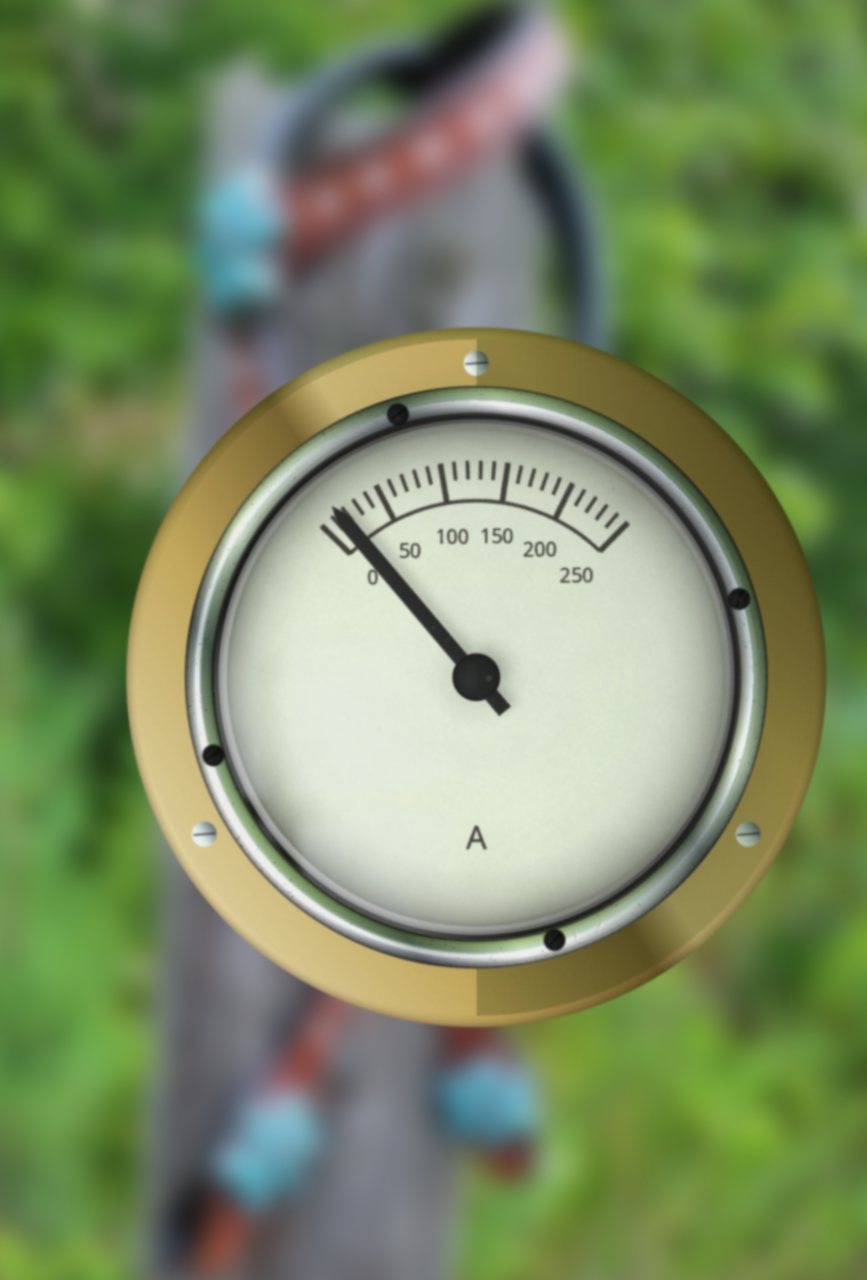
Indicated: 15 (A)
